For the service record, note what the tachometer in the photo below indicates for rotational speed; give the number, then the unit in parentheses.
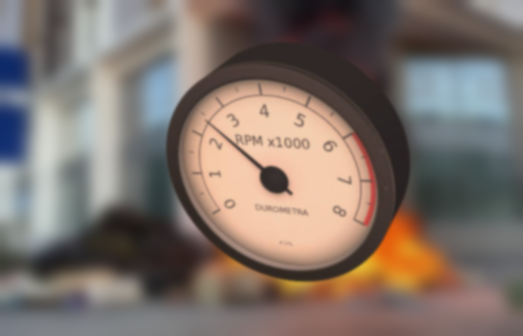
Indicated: 2500 (rpm)
